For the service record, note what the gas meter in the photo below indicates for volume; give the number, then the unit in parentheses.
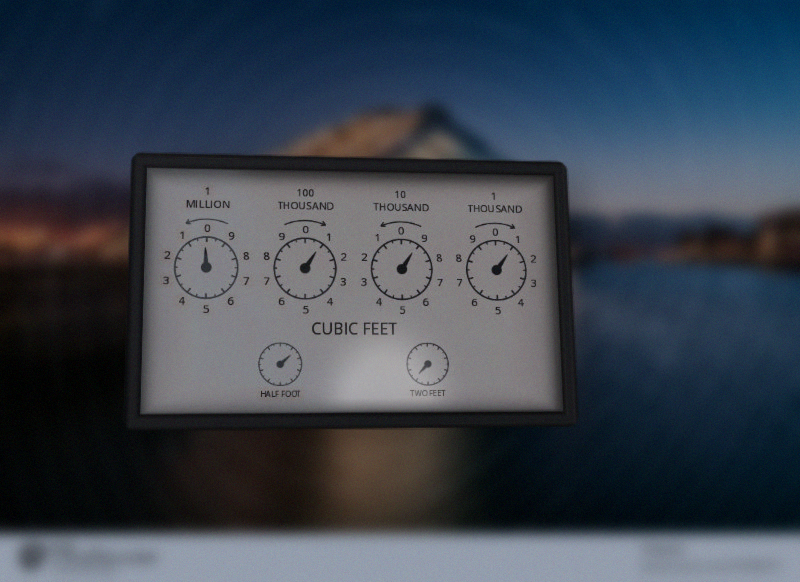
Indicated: 9100 (ft³)
